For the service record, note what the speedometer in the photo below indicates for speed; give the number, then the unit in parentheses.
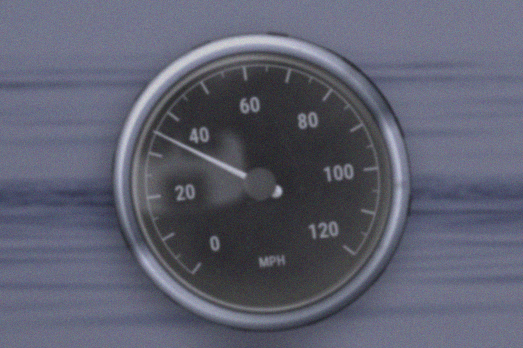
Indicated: 35 (mph)
